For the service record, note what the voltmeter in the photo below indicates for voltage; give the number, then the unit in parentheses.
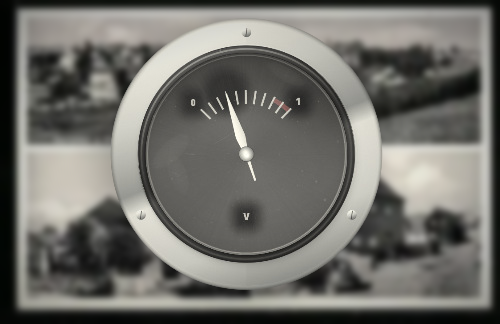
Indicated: 0.3 (V)
